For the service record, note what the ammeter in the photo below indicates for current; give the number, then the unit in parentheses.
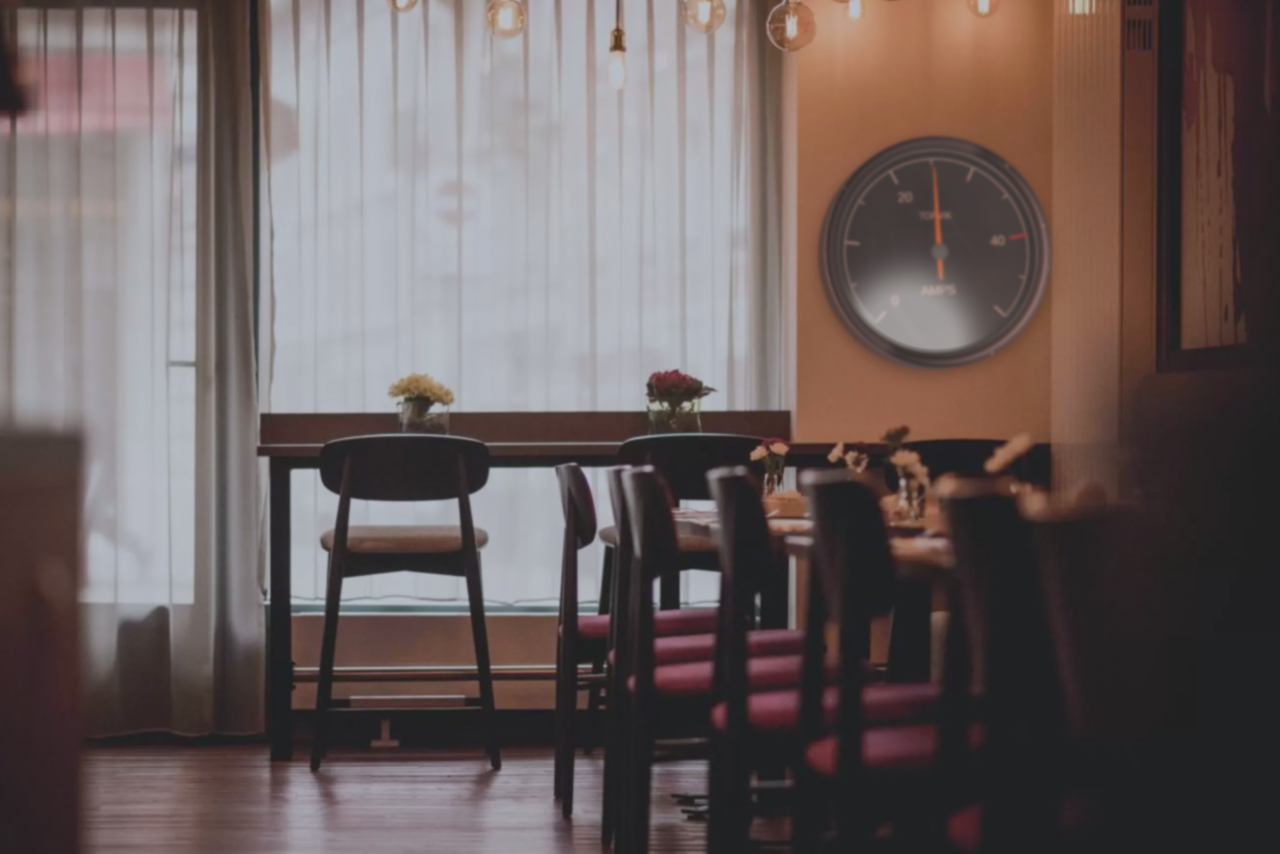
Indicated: 25 (A)
